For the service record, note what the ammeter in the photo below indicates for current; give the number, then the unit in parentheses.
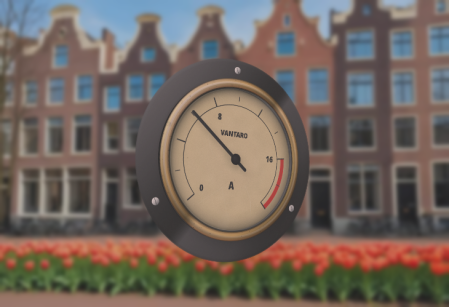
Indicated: 6 (A)
